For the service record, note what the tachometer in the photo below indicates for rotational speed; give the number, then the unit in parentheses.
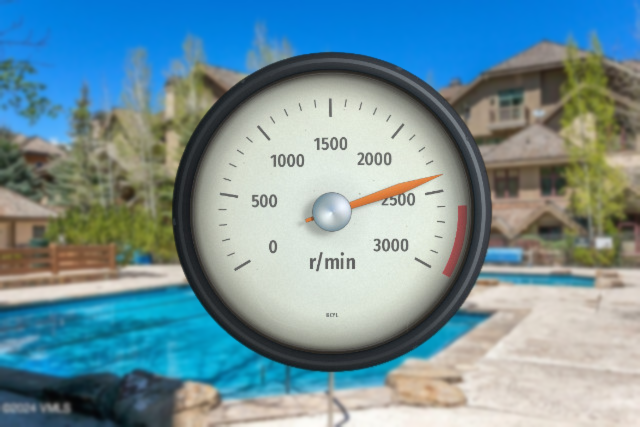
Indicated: 2400 (rpm)
